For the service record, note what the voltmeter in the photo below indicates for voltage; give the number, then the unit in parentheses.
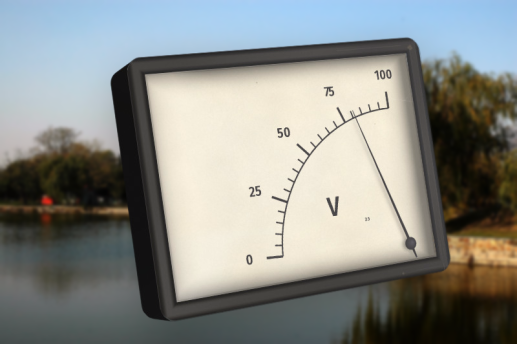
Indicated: 80 (V)
